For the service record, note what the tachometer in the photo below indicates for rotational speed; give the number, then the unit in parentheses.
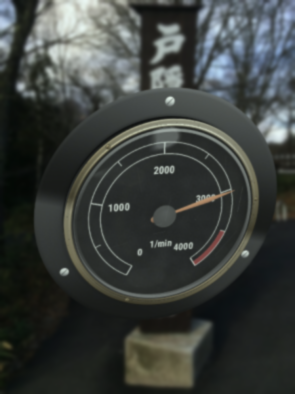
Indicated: 3000 (rpm)
